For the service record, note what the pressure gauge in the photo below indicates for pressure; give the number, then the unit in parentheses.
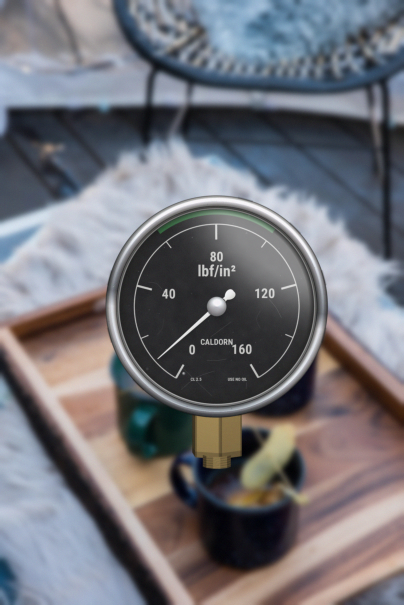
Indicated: 10 (psi)
